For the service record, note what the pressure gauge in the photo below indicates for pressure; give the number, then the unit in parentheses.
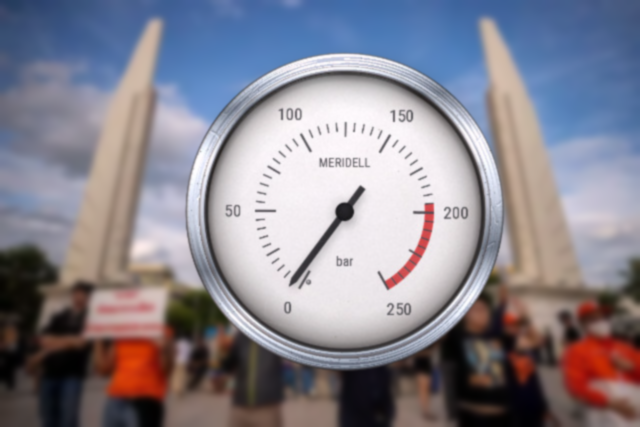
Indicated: 5 (bar)
